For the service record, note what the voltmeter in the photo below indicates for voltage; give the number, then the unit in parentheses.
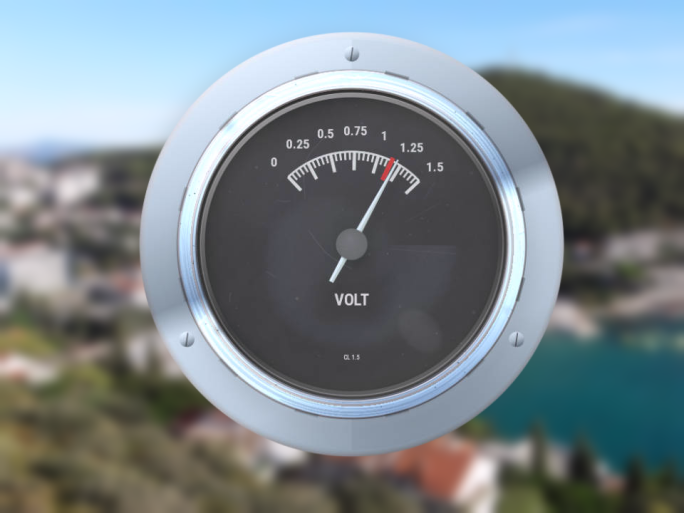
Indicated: 1.2 (V)
